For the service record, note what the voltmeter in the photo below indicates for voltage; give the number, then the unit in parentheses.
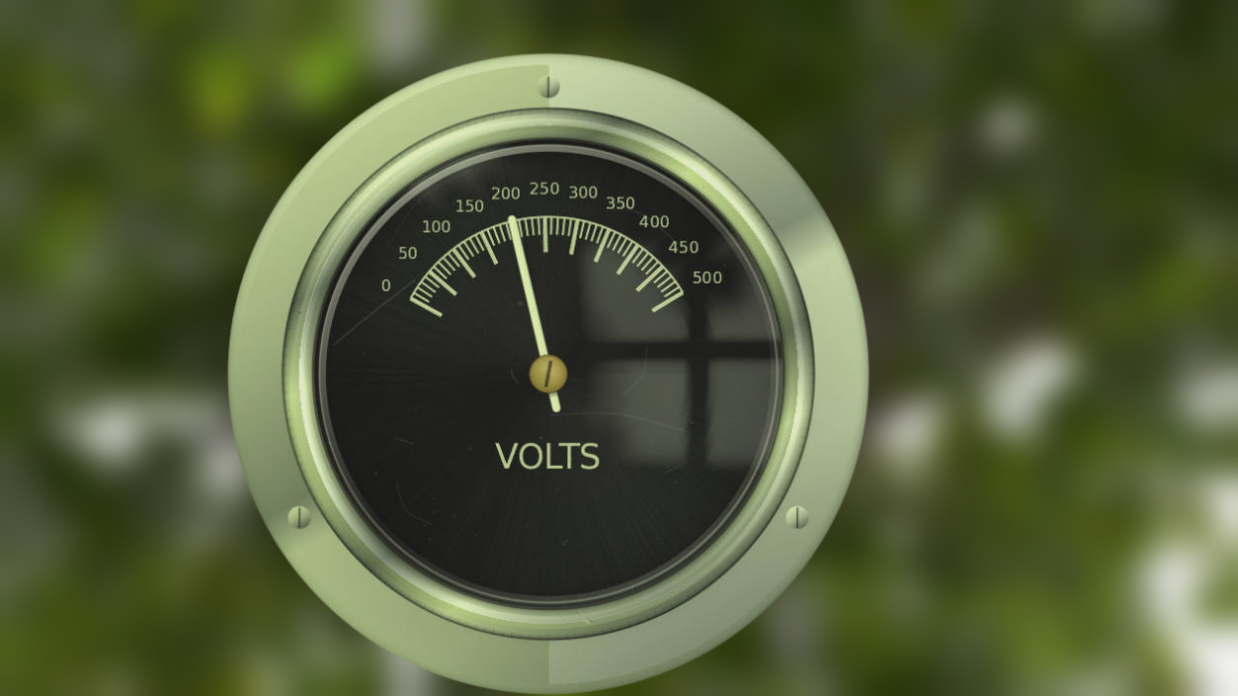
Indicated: 200 (V)
